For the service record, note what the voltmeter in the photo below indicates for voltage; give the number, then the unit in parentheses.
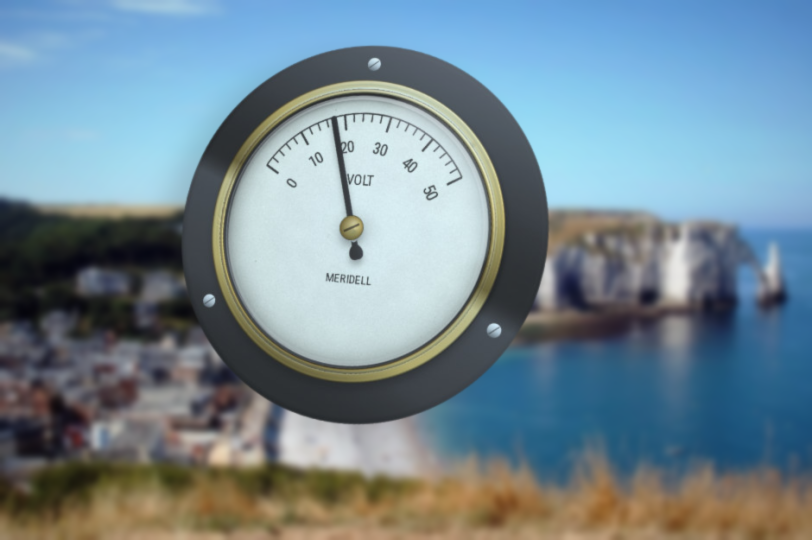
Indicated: 18 (V)
